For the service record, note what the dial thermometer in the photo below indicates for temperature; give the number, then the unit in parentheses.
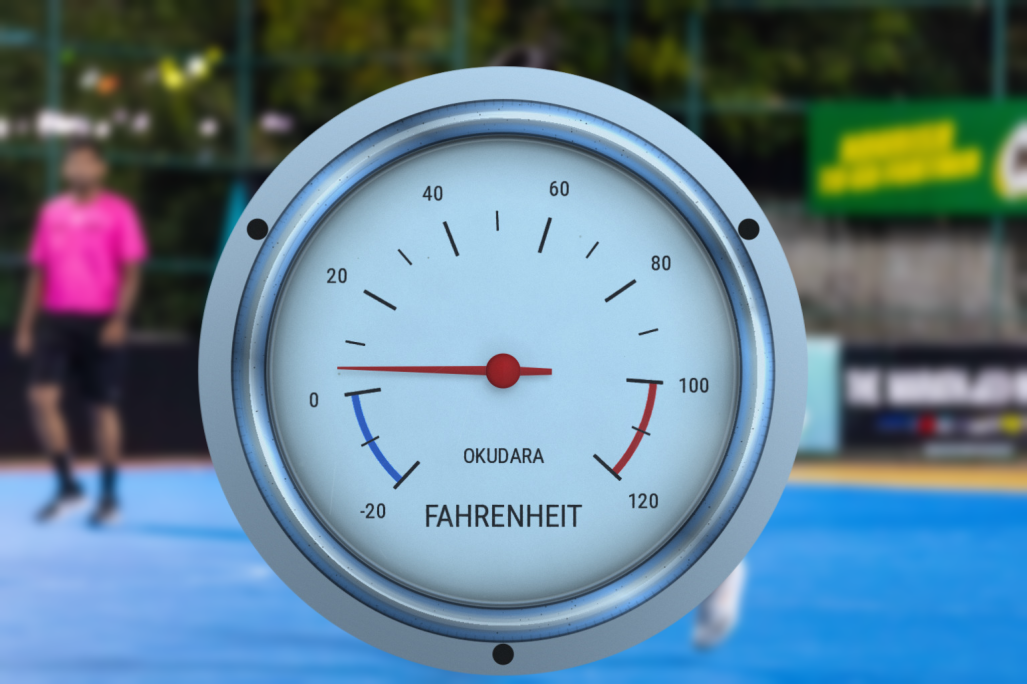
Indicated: 5 (°F)
